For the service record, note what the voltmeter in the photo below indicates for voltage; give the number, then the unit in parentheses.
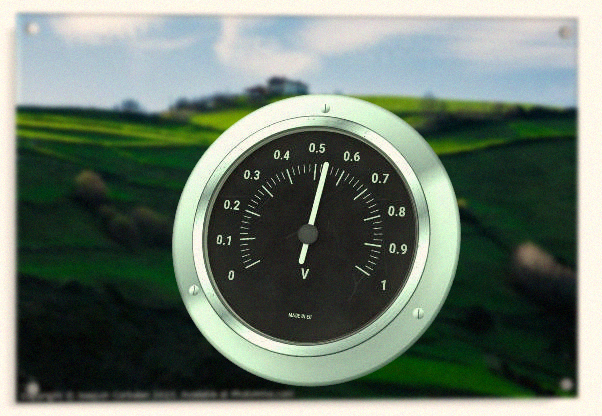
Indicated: 0.54 (V)
